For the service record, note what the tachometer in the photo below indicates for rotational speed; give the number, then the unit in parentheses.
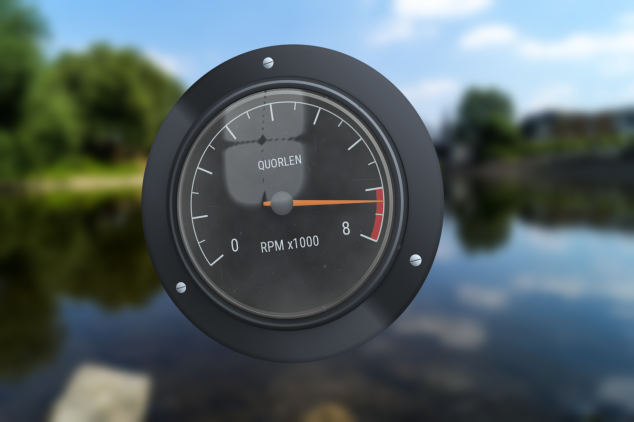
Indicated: 7250 (rpm)
